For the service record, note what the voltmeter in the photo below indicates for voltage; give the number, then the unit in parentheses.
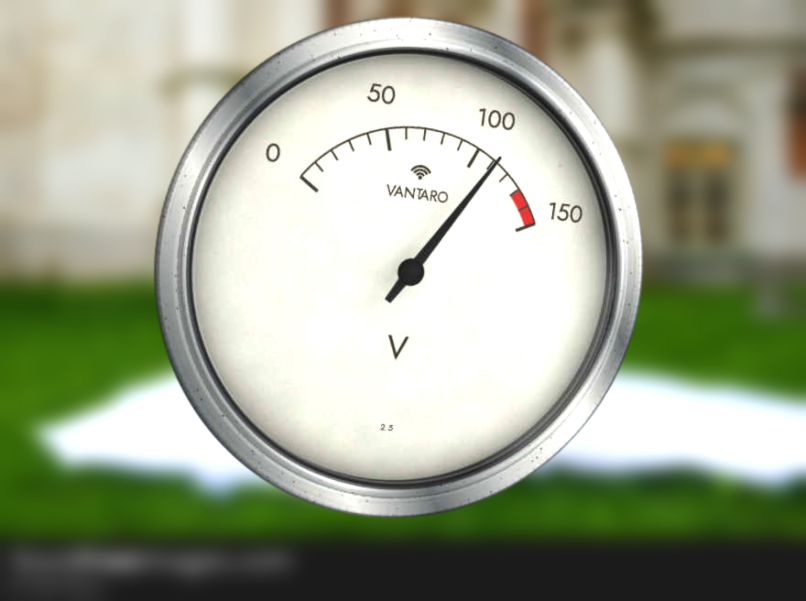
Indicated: 110 (V)
